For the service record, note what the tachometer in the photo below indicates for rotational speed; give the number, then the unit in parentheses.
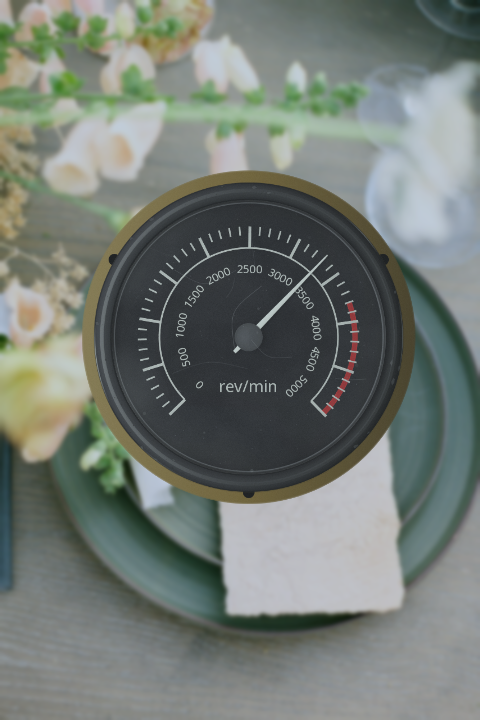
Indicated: 3300 (rpm)
